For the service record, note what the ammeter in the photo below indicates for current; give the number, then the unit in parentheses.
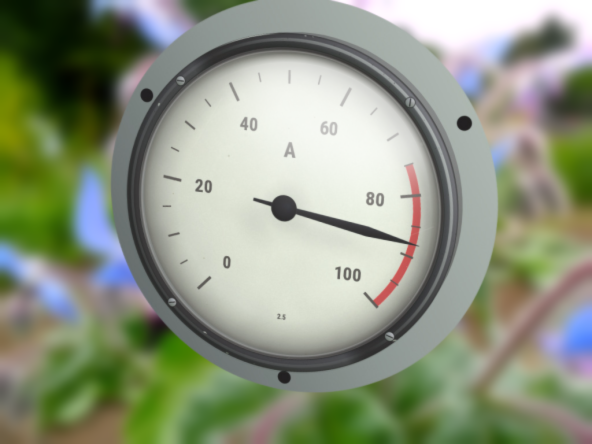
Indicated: 87.5 (A)
